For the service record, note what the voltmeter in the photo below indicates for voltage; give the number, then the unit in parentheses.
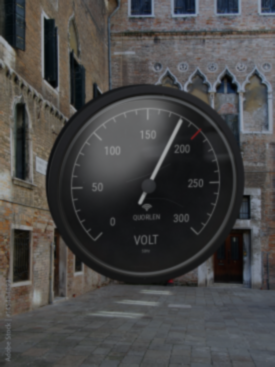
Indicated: 180 (V)
